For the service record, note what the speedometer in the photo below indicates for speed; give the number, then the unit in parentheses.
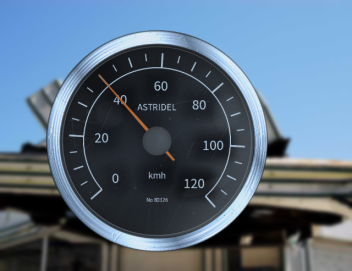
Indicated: 40 (km/h)
